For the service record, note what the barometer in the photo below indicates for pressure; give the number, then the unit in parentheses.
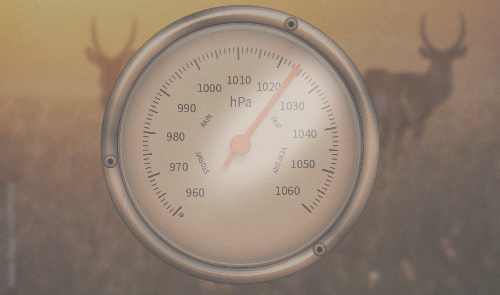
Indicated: 1024 (hPa)
